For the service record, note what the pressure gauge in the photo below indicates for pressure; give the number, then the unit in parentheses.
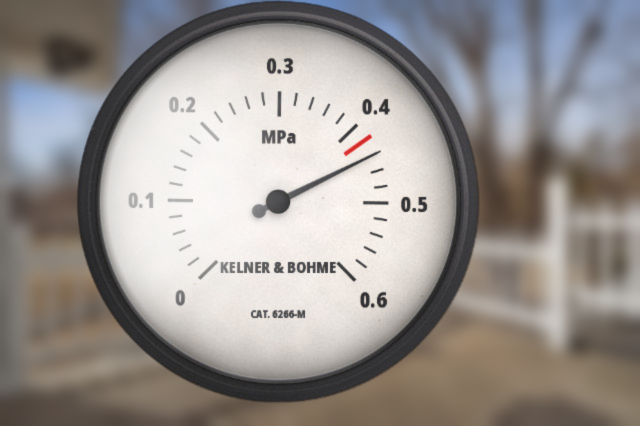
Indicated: 0.44 (MPa)
